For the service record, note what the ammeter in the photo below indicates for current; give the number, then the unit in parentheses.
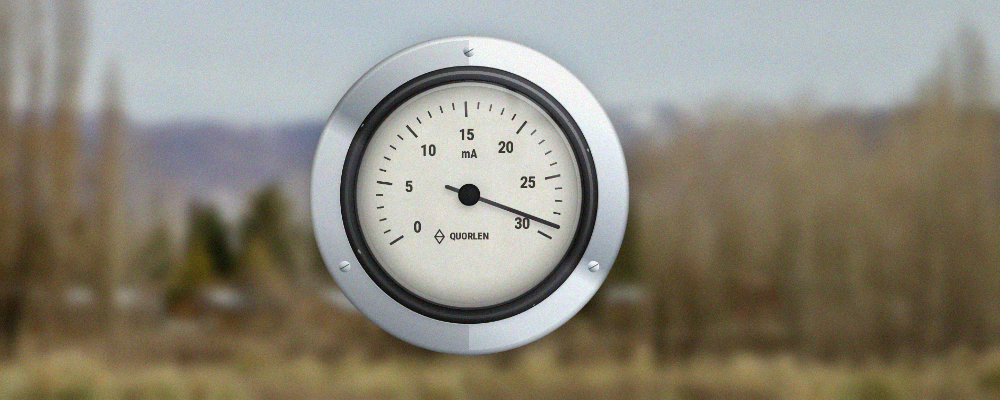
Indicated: 29 (mA)
